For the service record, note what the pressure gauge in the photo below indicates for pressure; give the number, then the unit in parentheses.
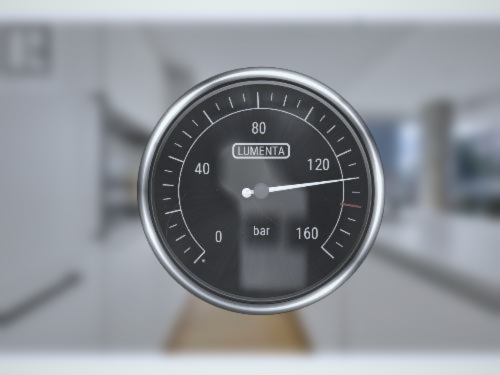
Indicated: 130 (bar)
